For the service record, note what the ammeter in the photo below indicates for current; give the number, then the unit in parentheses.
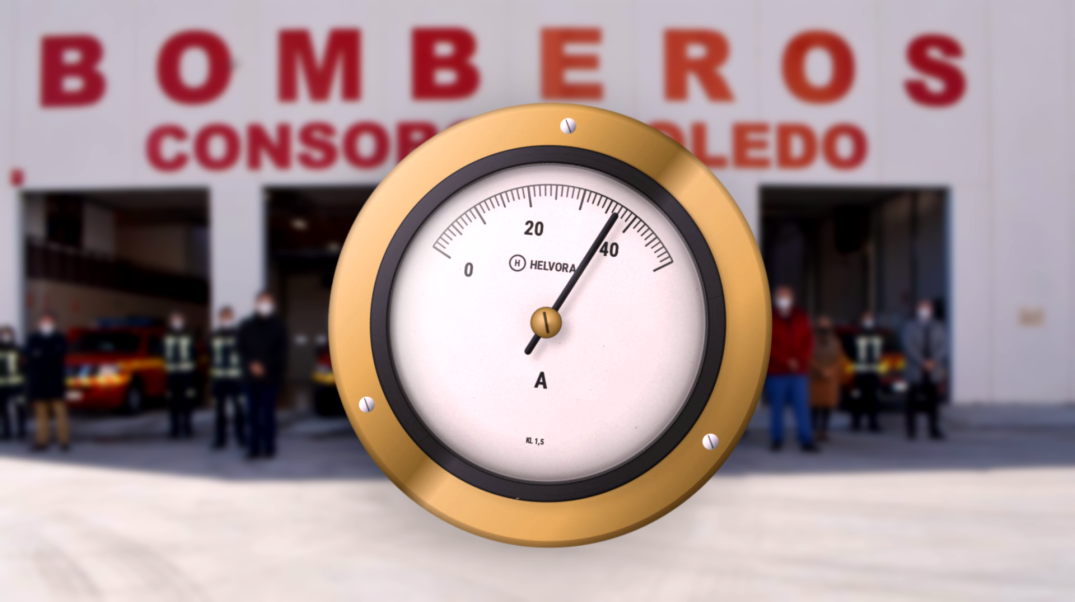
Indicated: 37 (A)
